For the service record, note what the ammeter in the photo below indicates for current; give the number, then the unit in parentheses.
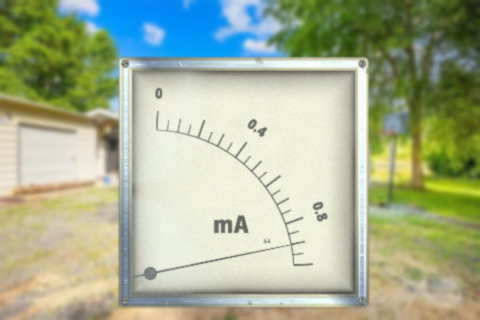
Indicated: 0.9 (mA)
